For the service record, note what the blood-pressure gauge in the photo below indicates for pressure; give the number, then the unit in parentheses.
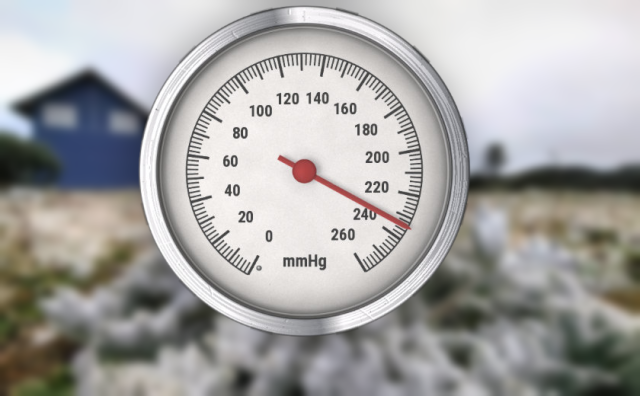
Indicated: 234 (mmHg)
